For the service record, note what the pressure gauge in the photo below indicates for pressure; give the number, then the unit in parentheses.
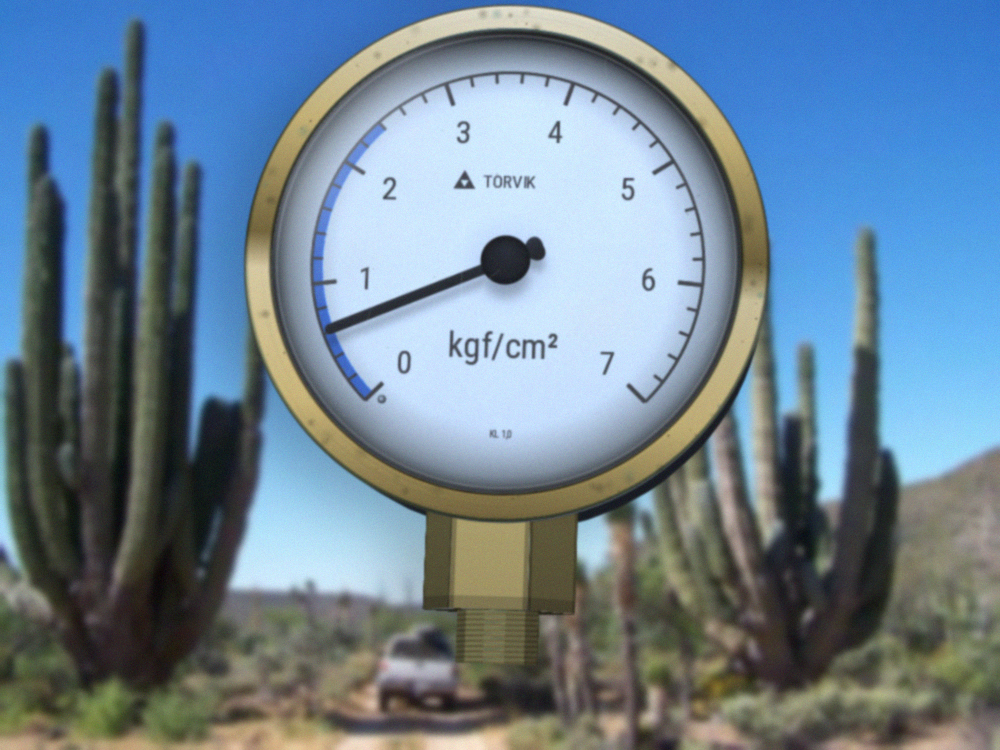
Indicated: 0.6 (kg/cm²)
